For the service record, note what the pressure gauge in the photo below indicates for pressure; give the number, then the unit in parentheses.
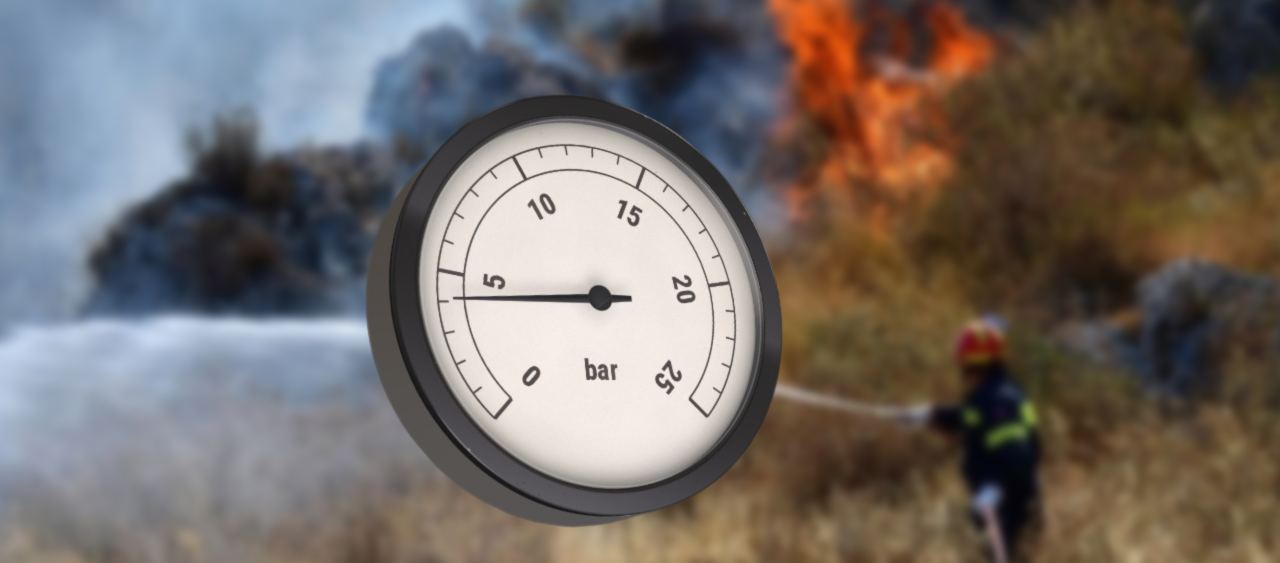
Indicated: 4 (bar)
